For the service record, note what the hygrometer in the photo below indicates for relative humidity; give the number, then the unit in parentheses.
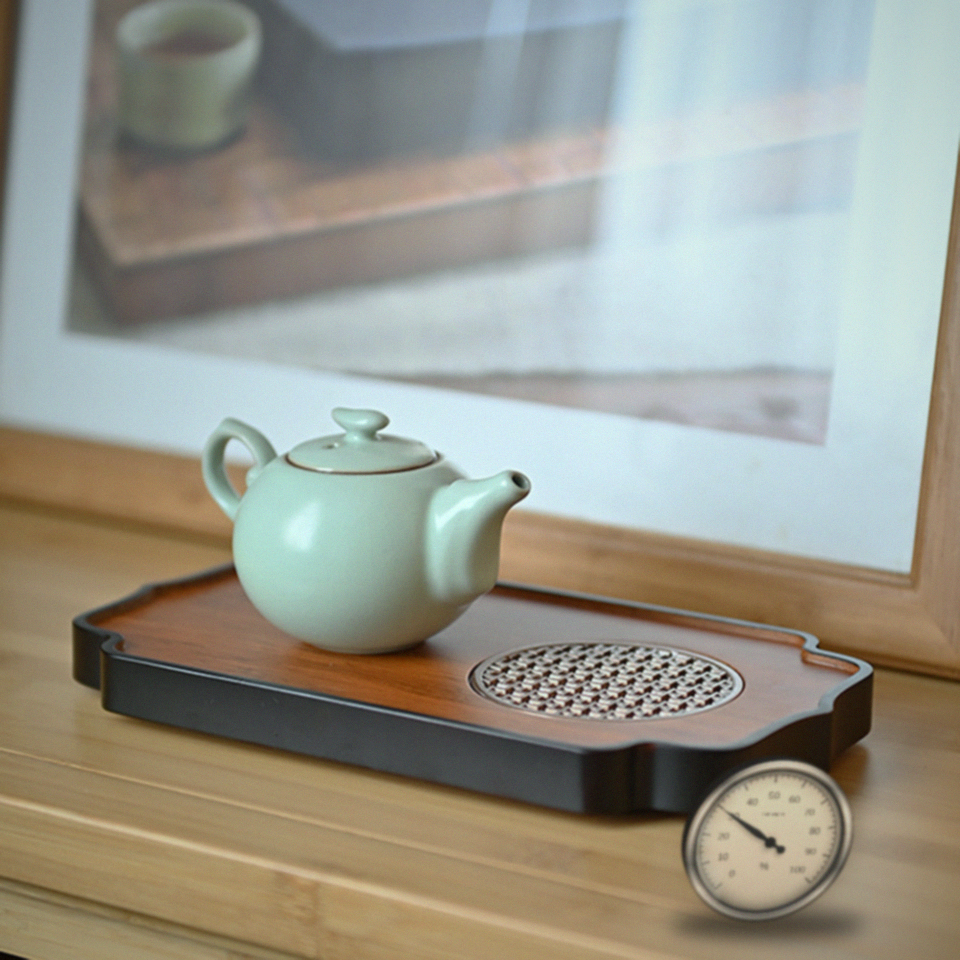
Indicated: 30 (%)
